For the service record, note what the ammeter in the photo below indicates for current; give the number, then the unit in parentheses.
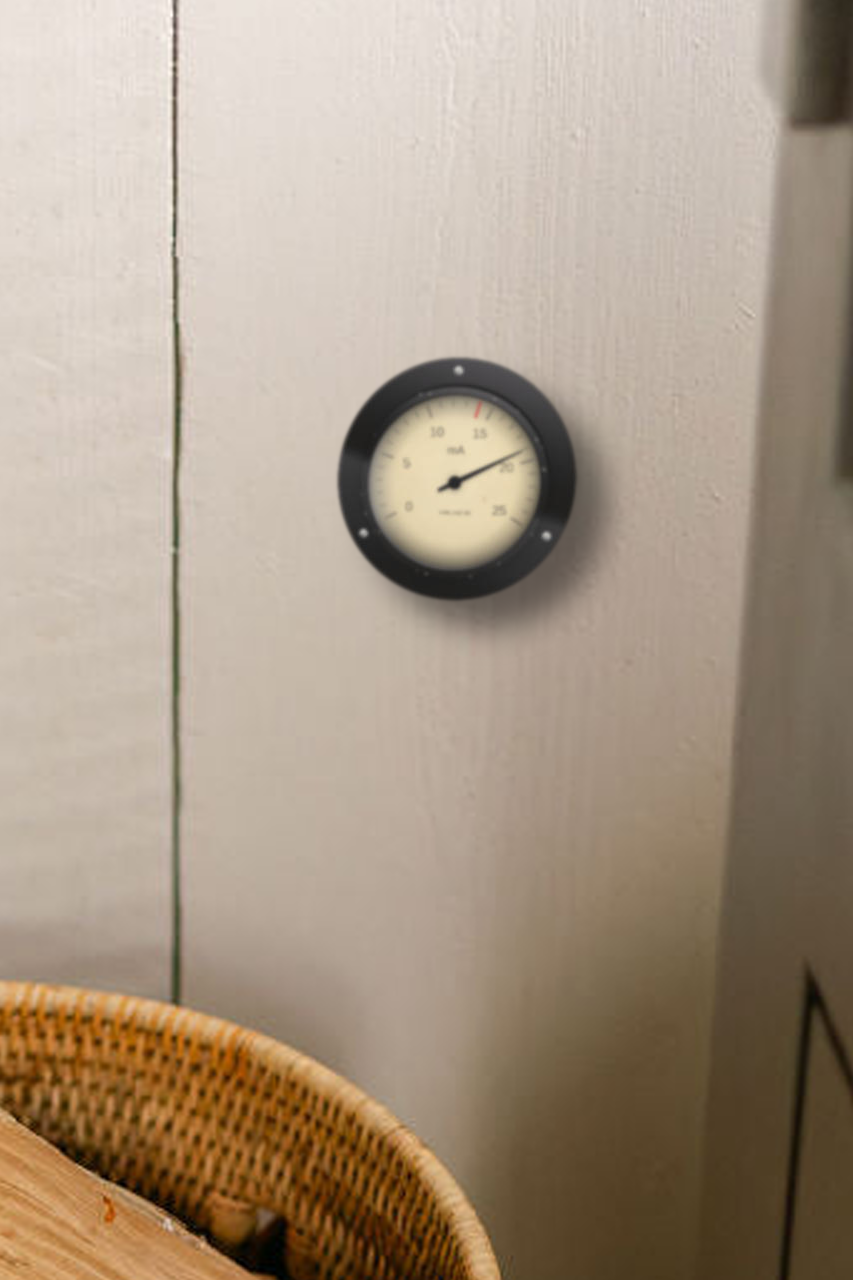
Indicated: 19 (mA)
